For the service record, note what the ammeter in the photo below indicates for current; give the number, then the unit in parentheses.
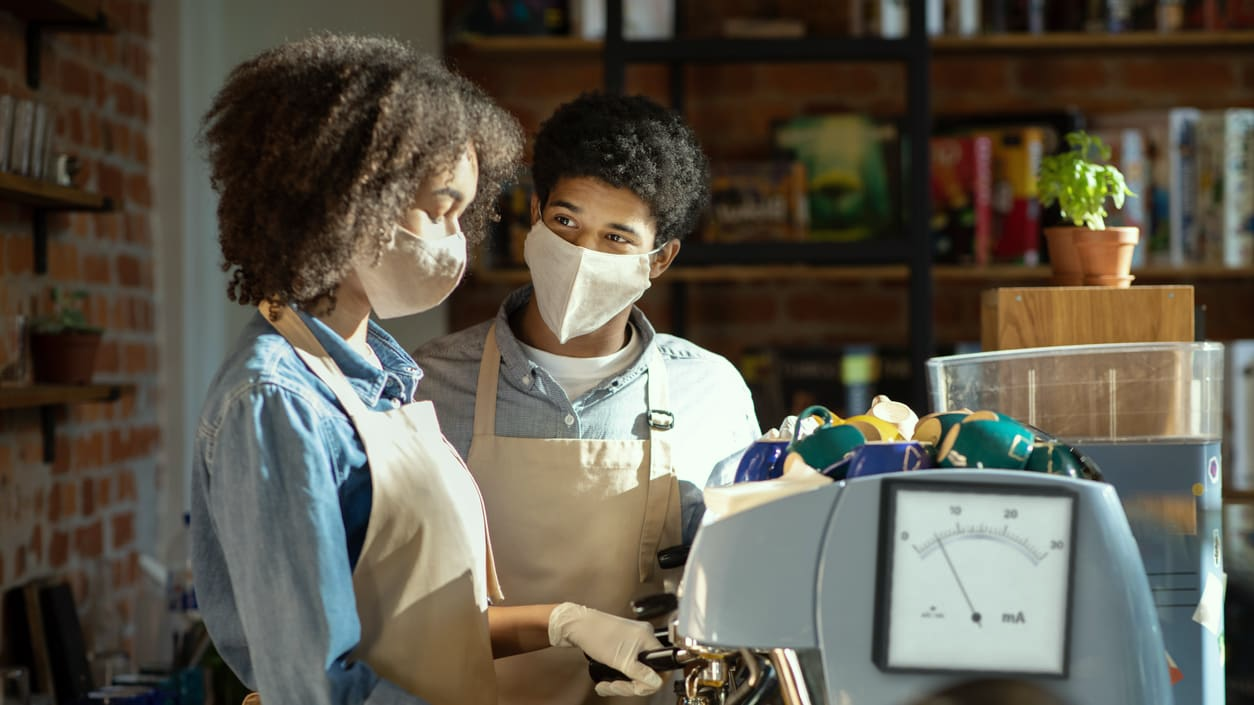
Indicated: 5 (mA)
